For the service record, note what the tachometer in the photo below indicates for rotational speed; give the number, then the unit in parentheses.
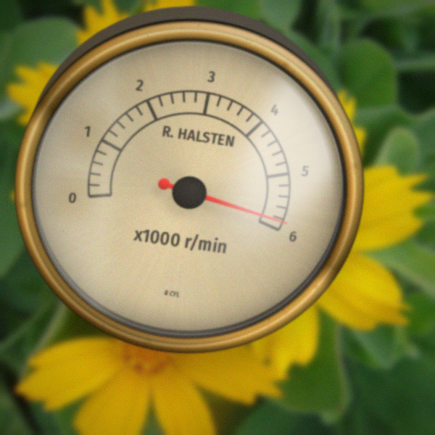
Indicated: 5800 (rpm)
